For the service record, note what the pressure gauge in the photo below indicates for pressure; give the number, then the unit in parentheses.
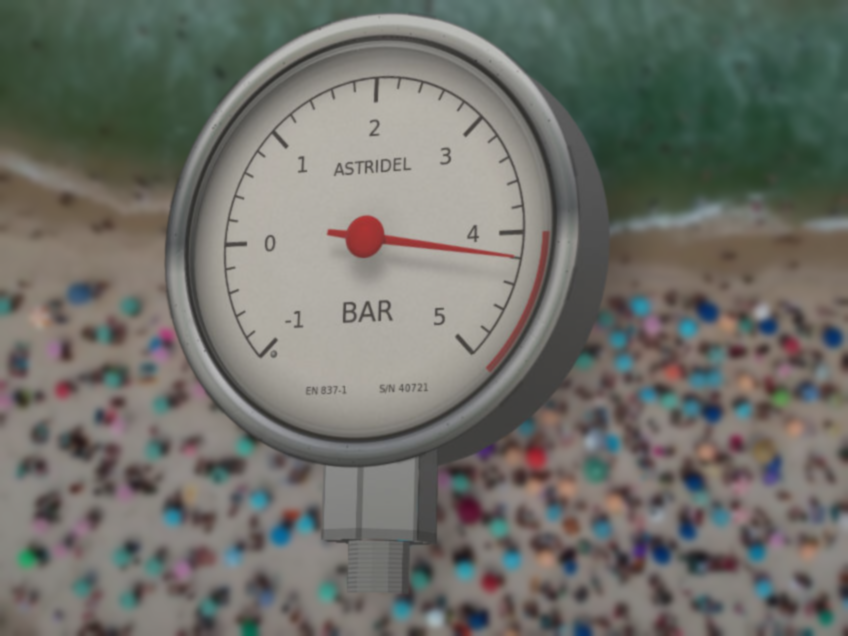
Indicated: 4.2 (bar)
